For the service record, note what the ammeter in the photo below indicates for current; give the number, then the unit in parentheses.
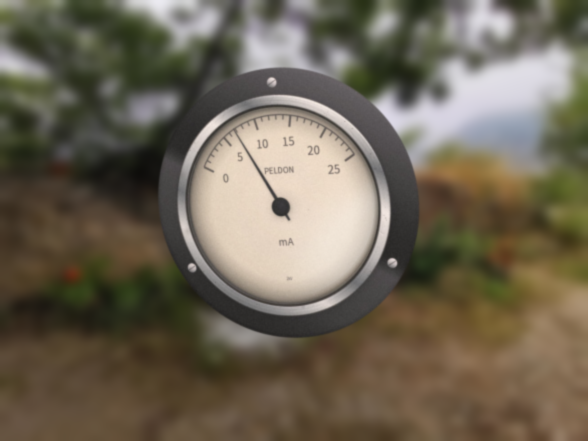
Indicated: 7 (mA)
